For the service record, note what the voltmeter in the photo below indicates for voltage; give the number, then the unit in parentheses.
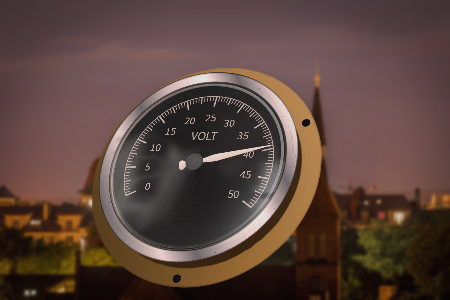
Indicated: 40 (V)
